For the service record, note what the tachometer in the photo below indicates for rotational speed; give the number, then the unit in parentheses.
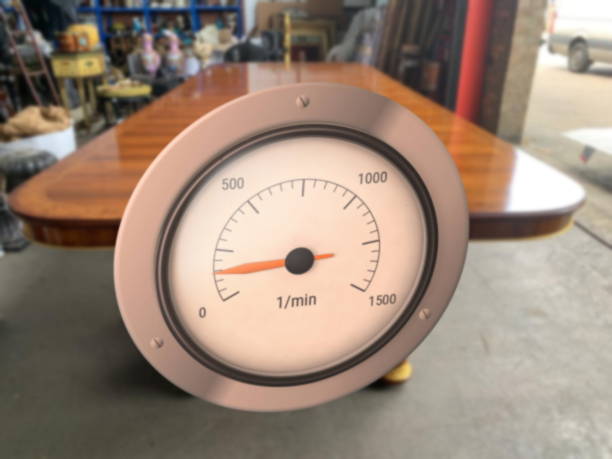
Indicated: 150 (rpm)
